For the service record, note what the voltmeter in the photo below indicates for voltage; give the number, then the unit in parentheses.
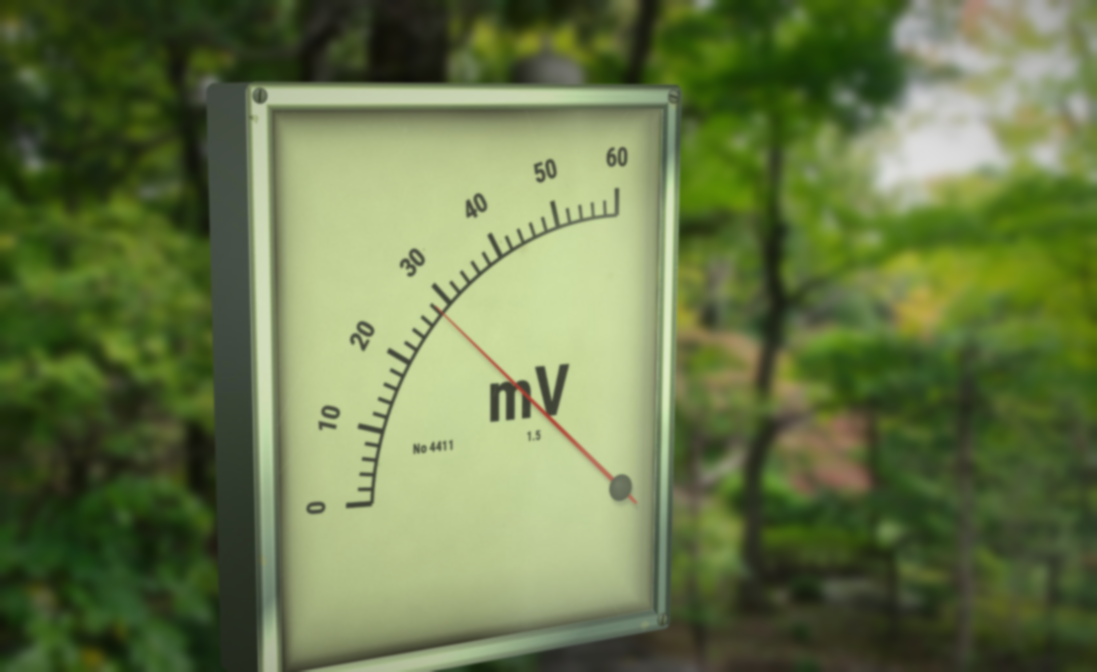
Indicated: 28 (mV)
